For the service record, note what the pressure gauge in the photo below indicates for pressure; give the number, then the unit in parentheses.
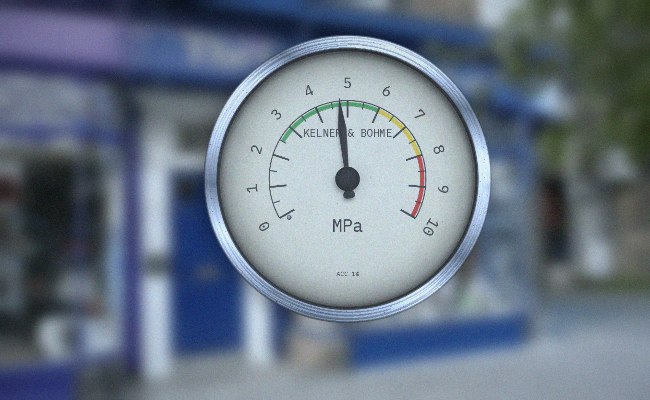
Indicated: 4.75 (MPa)
